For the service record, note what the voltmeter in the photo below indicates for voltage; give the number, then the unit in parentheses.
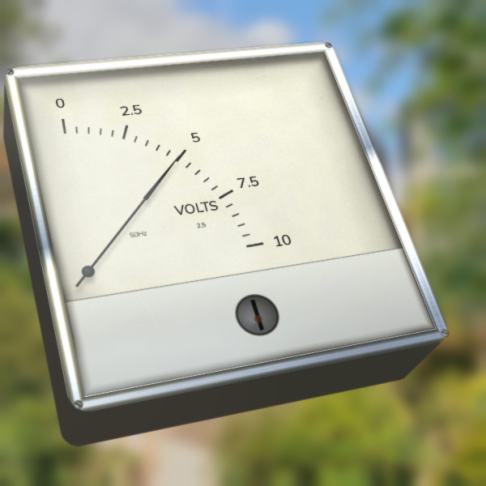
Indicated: 5 (V)
